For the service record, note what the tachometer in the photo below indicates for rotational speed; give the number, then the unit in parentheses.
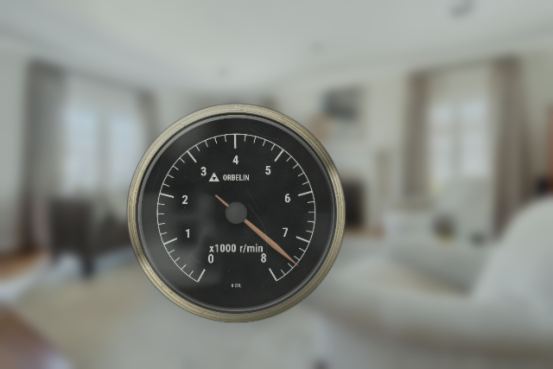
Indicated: 7500 (rpm)
